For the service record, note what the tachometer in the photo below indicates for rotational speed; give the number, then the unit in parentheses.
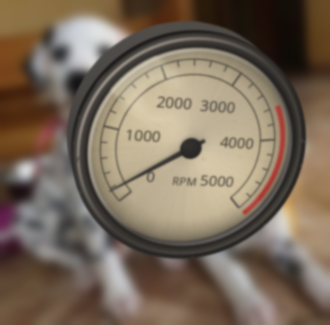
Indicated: 200 (rpm)
